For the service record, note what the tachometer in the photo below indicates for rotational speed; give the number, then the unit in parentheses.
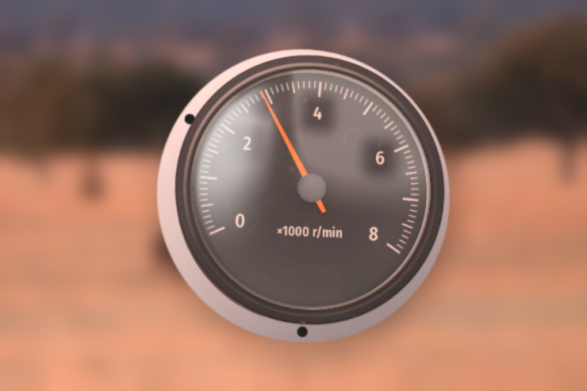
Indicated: 2900 (rpm)
